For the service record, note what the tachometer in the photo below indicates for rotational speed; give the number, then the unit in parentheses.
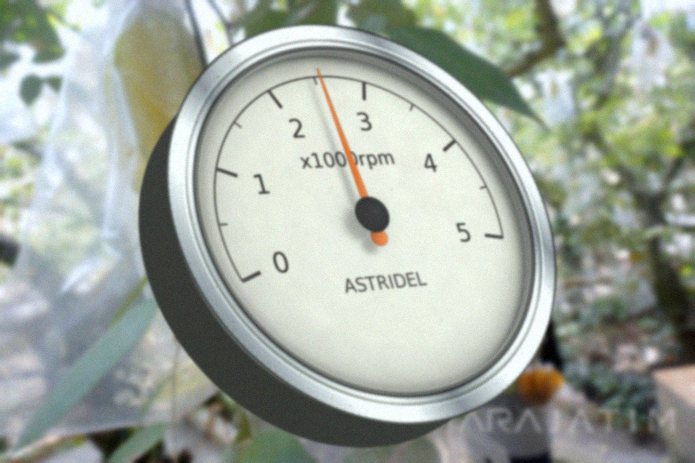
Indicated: 2500 (rpm)
